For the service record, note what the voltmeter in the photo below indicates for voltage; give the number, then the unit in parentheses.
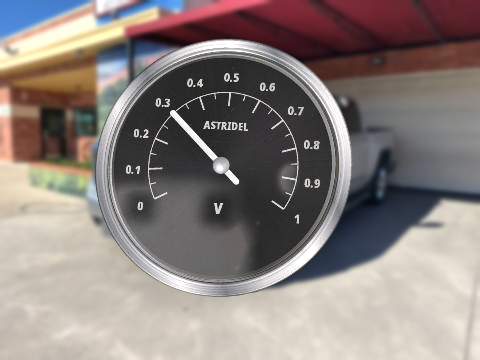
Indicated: 0.3 (V)
